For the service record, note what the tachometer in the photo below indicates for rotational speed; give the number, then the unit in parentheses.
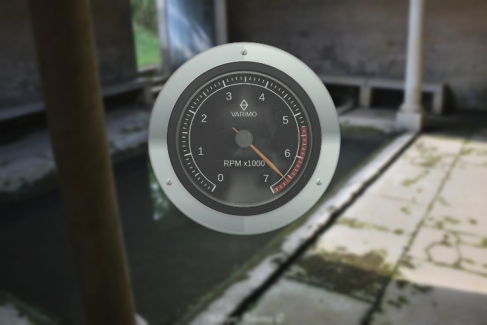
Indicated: 6600 (rpm)
